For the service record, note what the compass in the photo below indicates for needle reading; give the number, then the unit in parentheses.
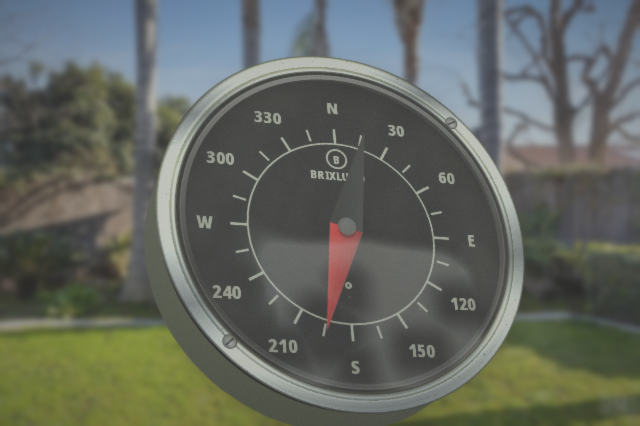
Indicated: 195 (°)
